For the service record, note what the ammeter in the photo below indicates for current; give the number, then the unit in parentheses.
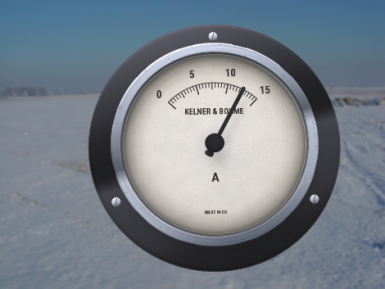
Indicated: 12.5 (A)
